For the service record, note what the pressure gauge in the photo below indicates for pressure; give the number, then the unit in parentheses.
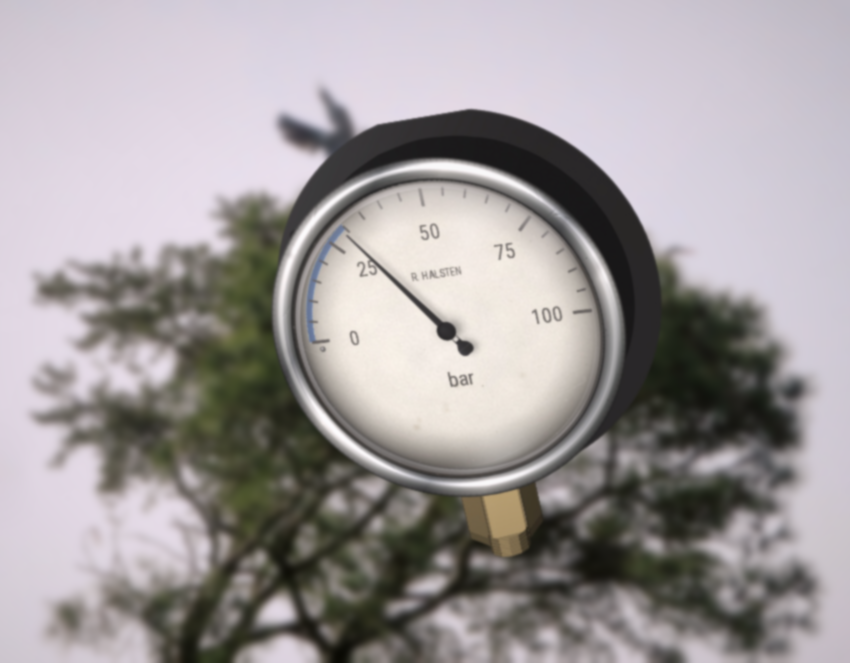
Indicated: 30 (bar)
